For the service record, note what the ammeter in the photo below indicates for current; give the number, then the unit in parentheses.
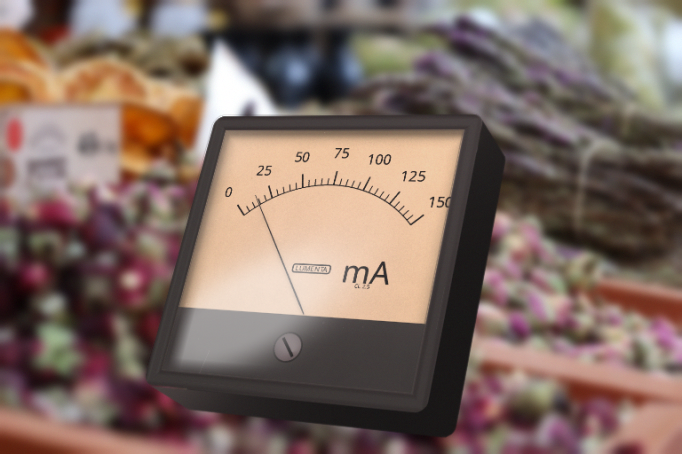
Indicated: 15 (mA)
